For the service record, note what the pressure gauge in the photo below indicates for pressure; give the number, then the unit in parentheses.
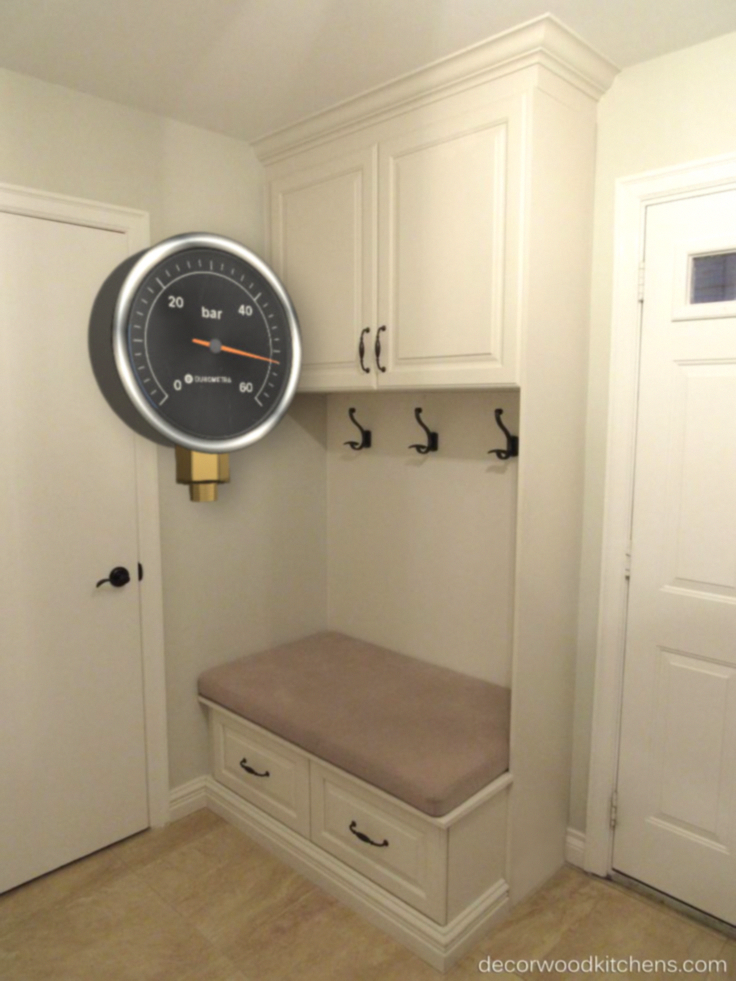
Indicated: 52 (bar)
